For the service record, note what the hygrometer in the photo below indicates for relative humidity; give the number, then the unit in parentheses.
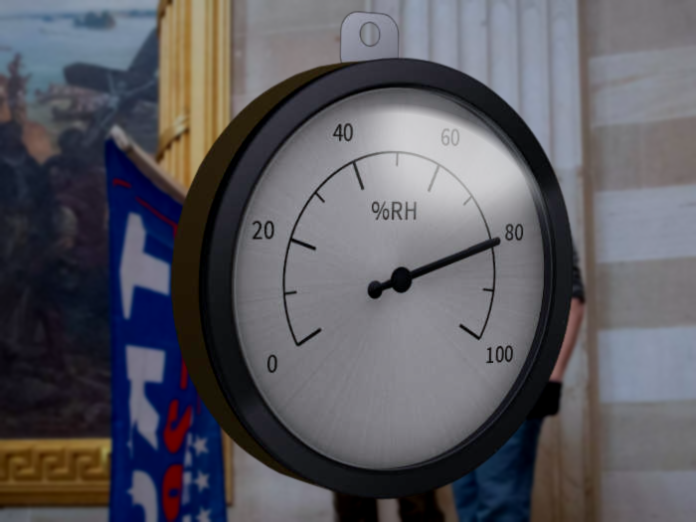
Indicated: 80 (%)
